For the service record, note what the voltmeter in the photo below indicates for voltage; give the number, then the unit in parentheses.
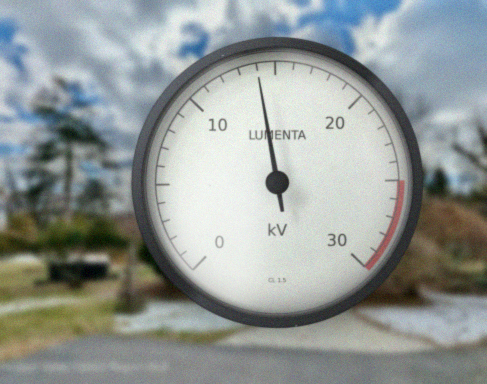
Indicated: 14 (kV)
